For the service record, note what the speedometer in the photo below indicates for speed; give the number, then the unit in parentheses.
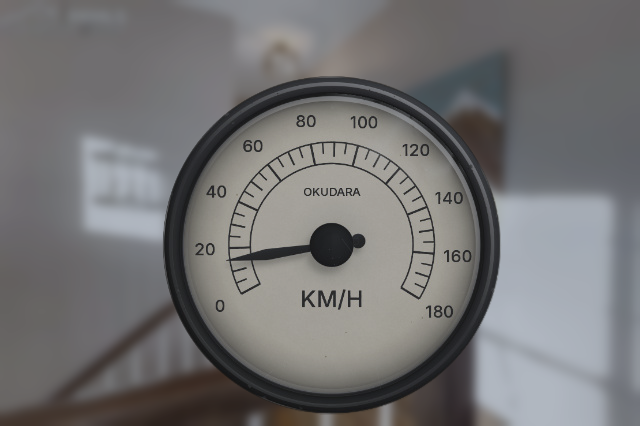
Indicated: 15 (km/h)
